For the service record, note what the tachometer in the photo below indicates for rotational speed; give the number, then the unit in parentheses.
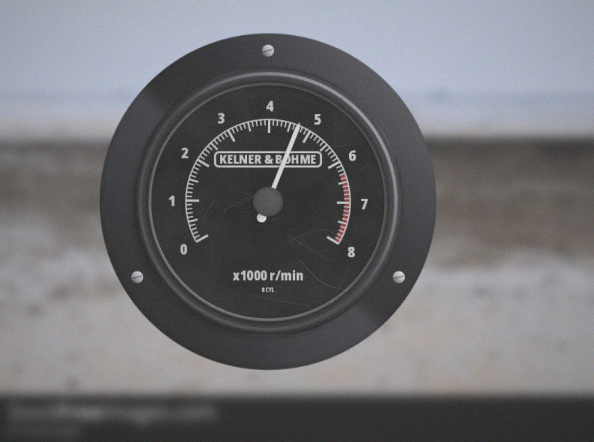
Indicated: 4700 (rpm)
